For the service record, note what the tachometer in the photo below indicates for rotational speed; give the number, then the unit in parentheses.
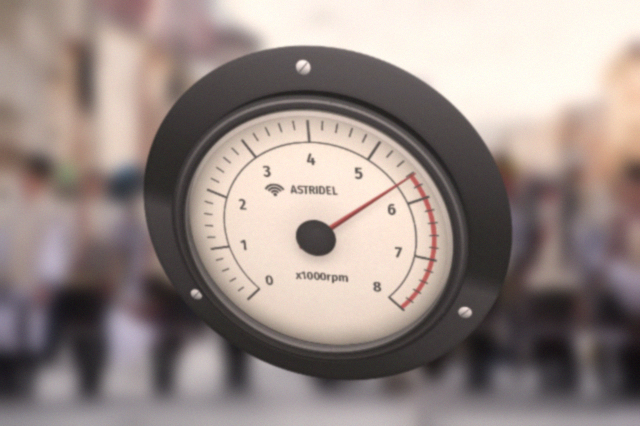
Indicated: 5600 (rpm)
